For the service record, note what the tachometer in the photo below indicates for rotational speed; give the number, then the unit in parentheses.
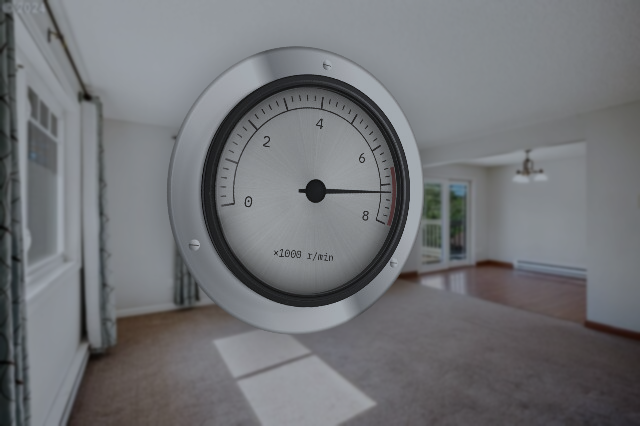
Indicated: 7200 (rpm)
